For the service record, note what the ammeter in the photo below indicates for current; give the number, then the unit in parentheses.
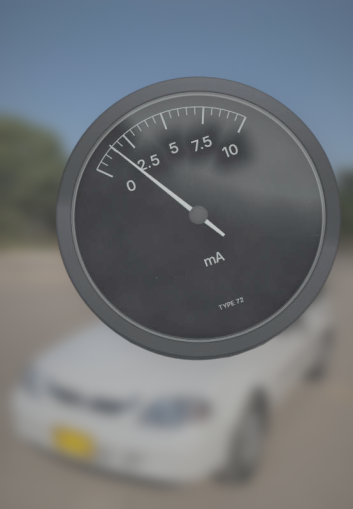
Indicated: 1.5 (mA)
